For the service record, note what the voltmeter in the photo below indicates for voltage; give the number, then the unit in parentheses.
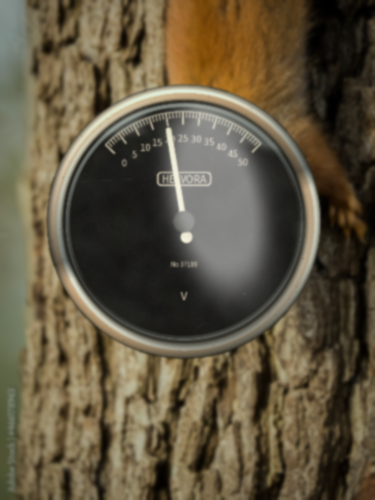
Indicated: 20 (V)
